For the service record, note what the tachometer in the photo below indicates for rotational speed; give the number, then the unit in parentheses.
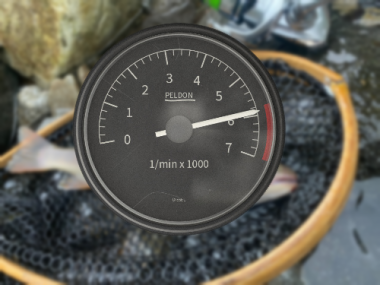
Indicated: 5900 (rpm)
